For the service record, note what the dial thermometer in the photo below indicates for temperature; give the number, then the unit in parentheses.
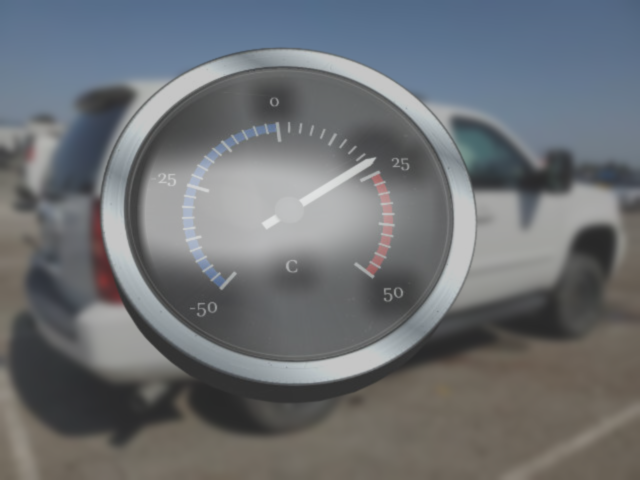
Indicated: 22.5 (°C)
